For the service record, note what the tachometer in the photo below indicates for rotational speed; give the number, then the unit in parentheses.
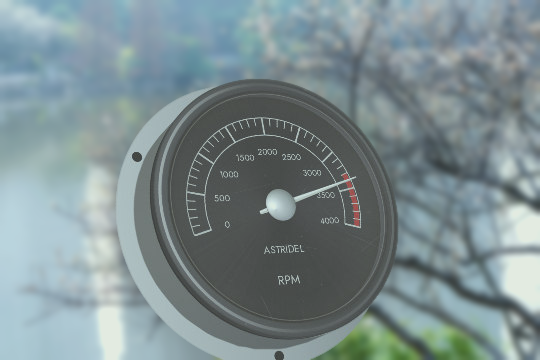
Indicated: 3400 (rpm)
